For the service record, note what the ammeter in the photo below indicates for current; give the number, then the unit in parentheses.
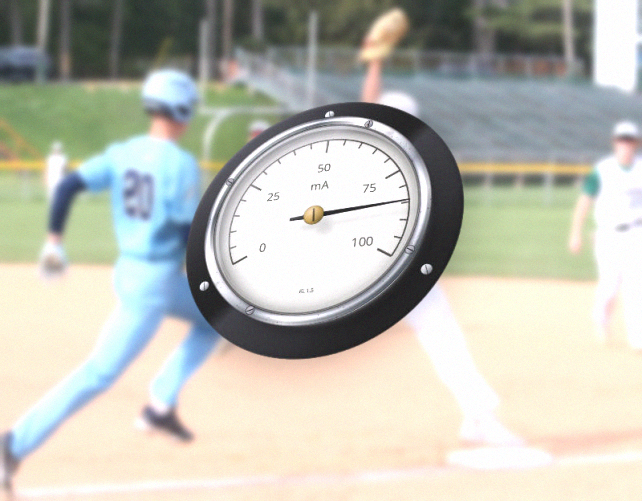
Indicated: 85 (mA)
